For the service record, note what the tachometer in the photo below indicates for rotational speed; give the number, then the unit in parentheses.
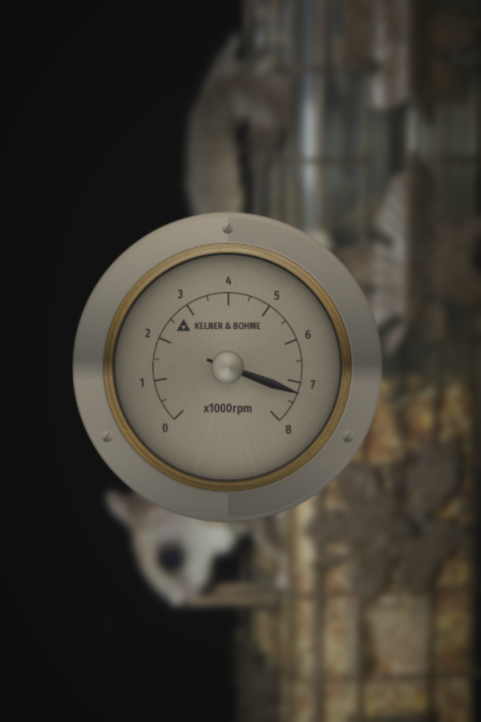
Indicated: 7250 (rpm)
